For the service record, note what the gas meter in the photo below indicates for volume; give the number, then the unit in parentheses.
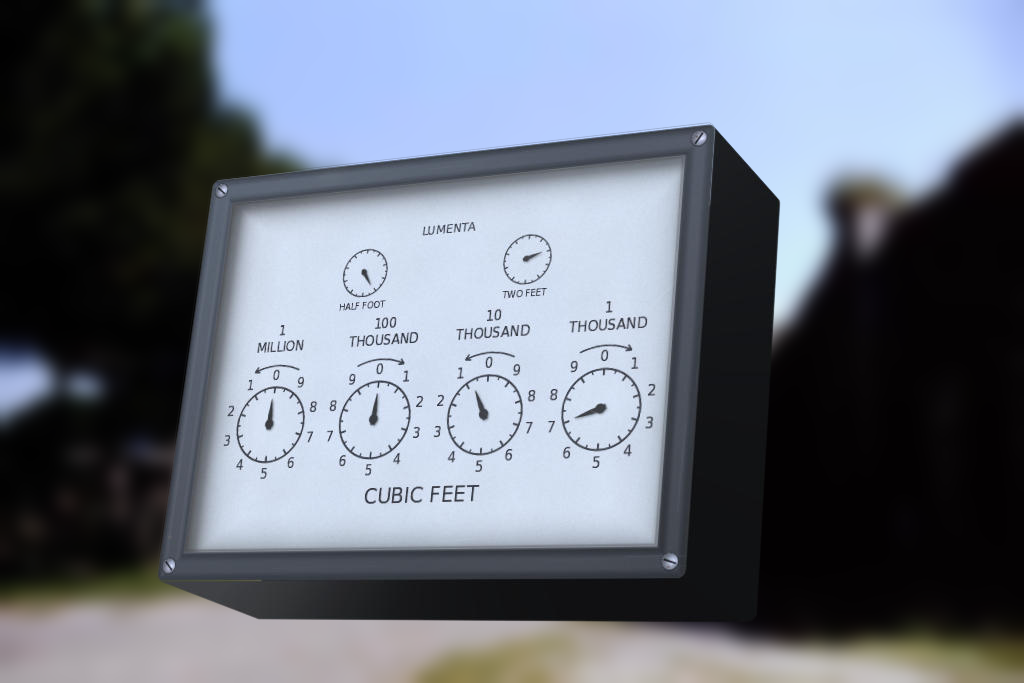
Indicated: 700 (ft³)
